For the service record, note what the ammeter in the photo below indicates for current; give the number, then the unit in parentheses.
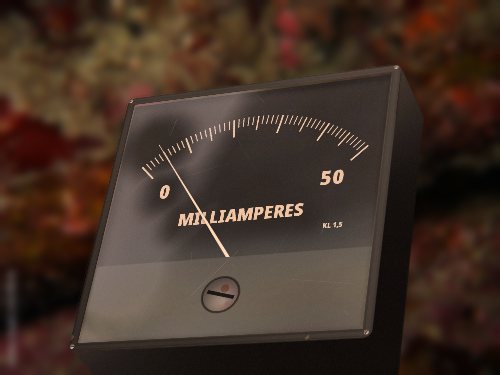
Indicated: 5 (mA)
